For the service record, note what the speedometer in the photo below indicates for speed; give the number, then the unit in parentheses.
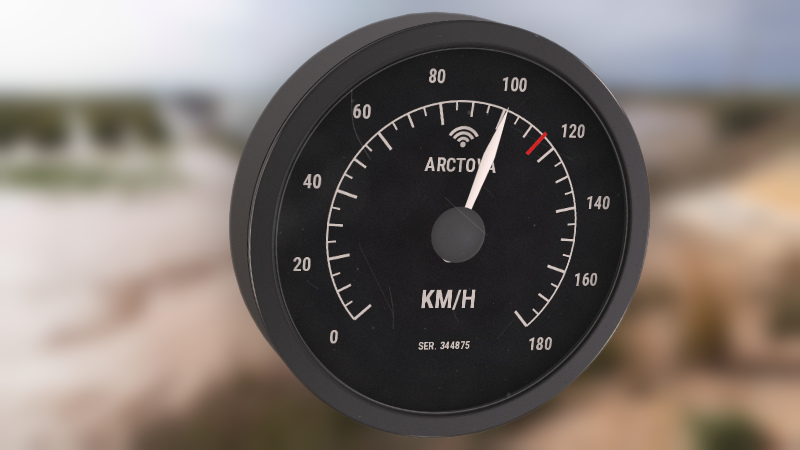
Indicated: 100 (km/h)
